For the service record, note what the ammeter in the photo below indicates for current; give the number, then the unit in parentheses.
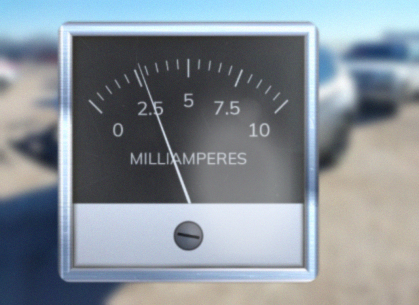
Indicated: 2.75 (mA)
